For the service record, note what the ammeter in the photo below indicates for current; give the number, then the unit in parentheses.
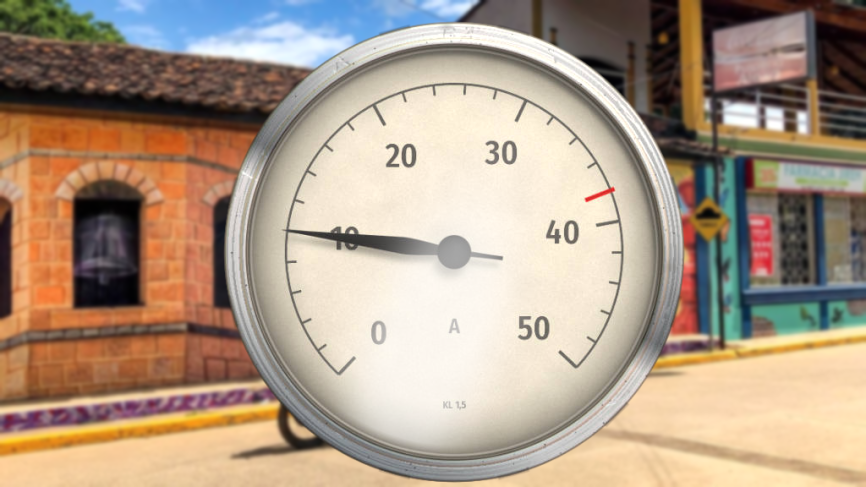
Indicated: 10 (A)
